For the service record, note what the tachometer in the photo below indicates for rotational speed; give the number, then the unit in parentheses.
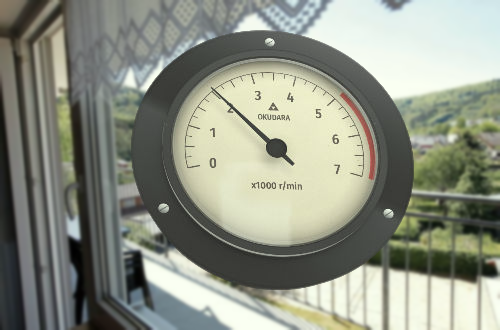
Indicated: 2000 (rpm)
